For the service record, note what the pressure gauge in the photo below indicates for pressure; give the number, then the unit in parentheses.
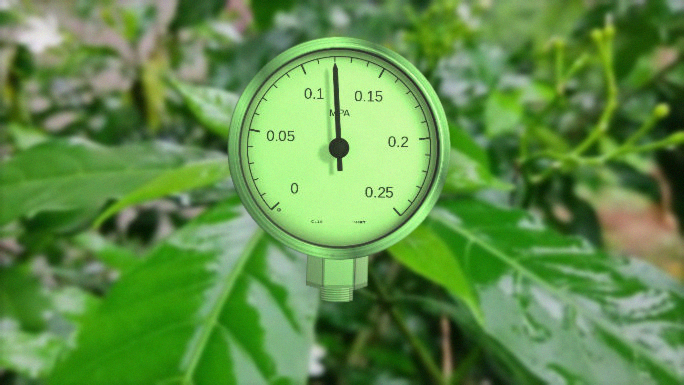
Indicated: 0.12 (MPa)
